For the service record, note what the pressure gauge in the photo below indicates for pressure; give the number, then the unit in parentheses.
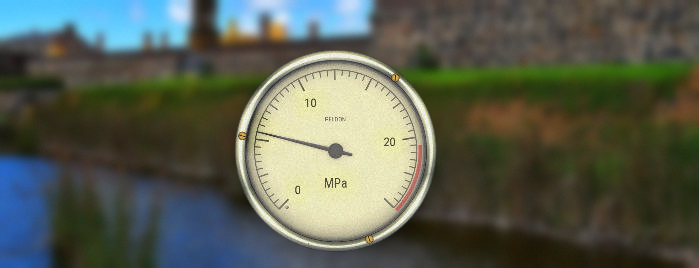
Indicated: 5.5 (MPa)
